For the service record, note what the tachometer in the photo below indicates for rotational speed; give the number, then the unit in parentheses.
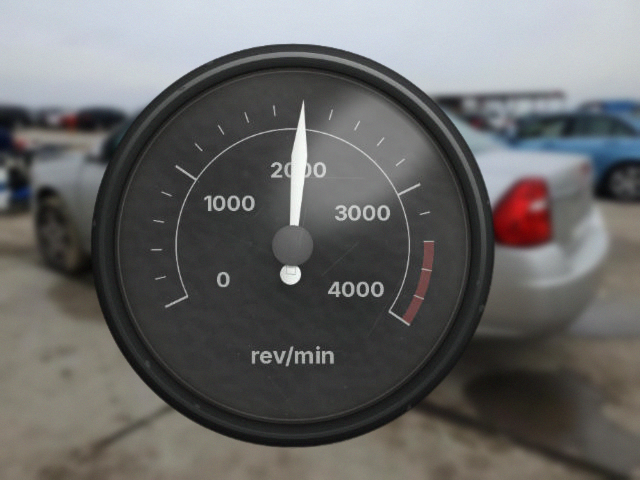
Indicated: 2000 (rpm)
